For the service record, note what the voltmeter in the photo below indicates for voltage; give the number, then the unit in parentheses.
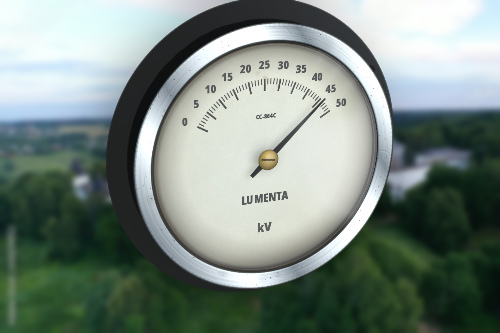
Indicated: 45 (kV)
